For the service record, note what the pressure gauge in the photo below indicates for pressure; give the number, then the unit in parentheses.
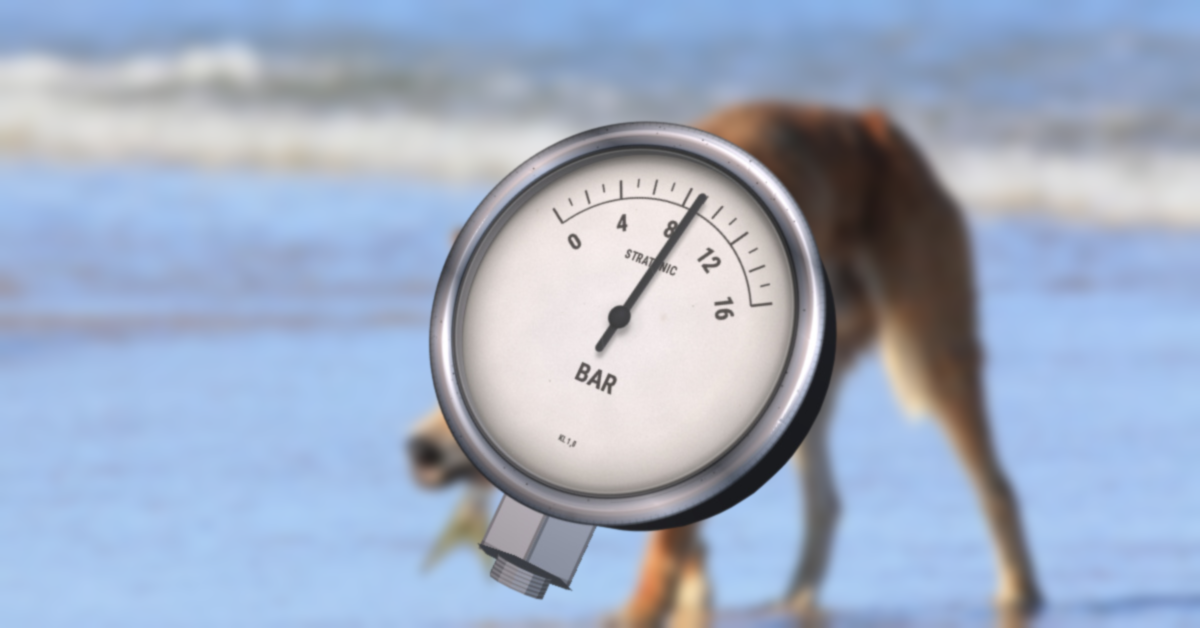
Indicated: 9 (bar)
